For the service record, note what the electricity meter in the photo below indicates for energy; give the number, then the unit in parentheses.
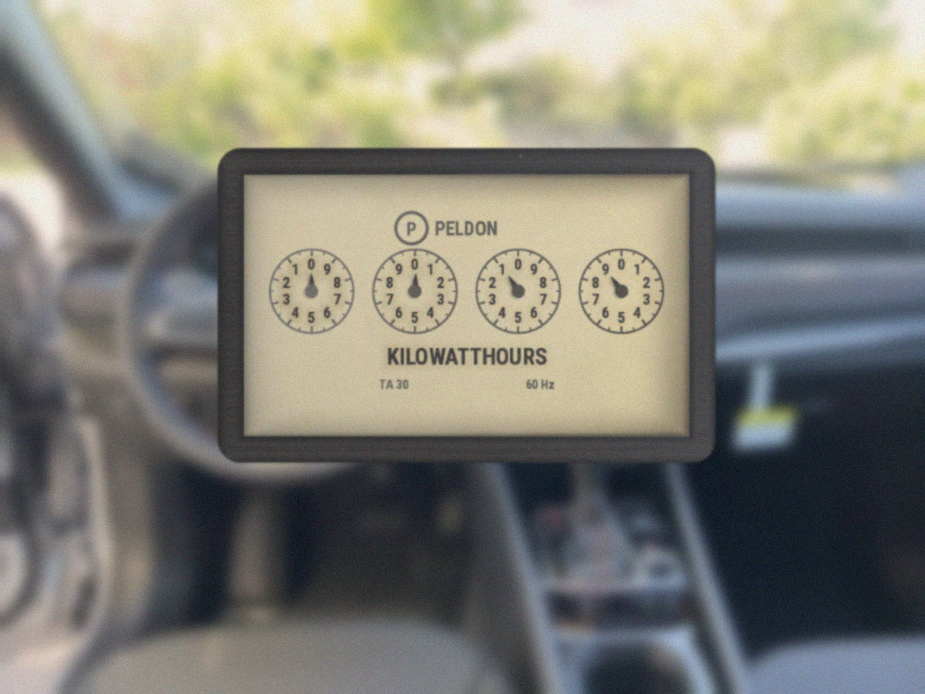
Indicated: 9 (kWh)
